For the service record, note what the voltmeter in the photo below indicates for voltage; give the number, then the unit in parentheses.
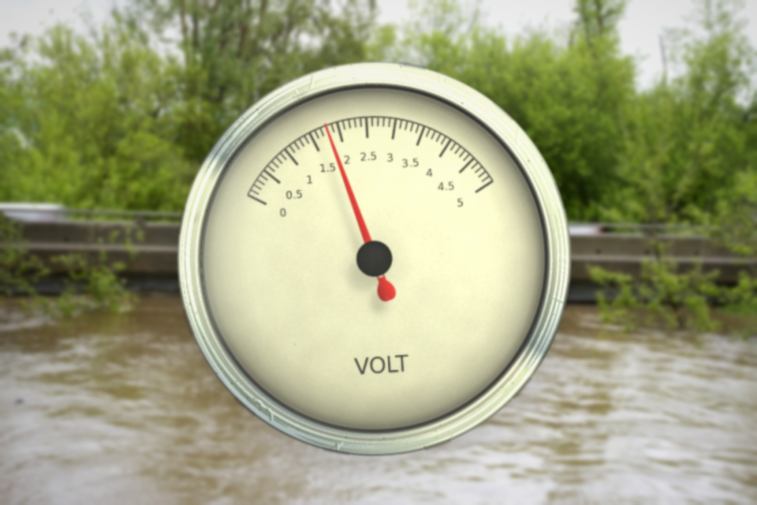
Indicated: 1.8 (V)
